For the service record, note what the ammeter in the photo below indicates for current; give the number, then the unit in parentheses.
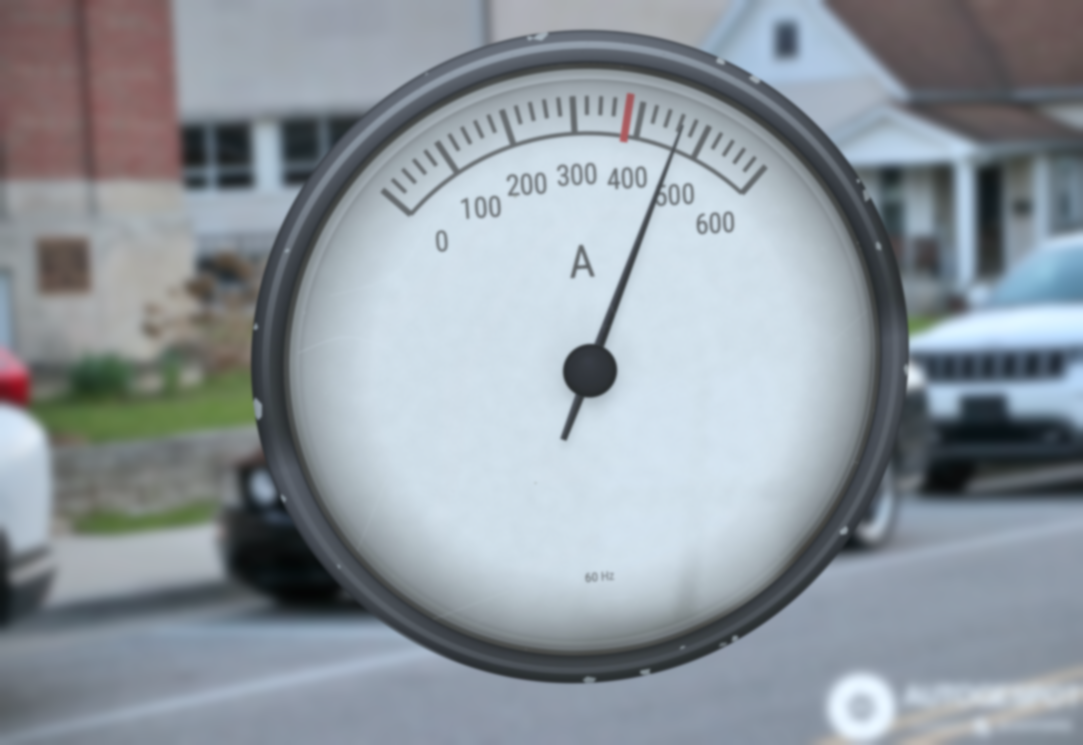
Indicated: 460 (A)
